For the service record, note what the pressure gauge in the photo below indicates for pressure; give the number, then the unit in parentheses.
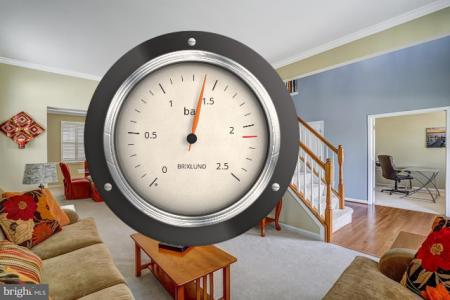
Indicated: 1.4 (bar)
